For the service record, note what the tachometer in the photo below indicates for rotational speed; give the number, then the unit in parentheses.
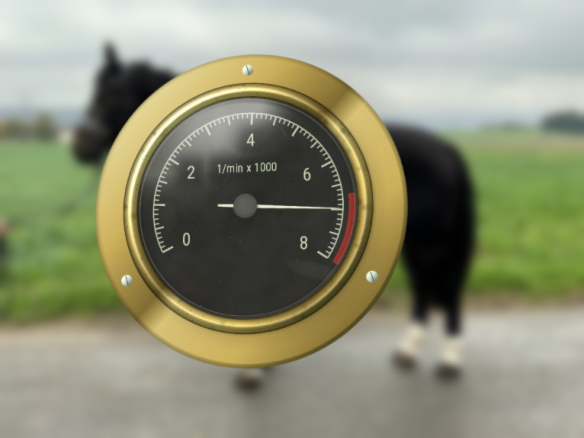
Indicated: 7000 (rpm)
